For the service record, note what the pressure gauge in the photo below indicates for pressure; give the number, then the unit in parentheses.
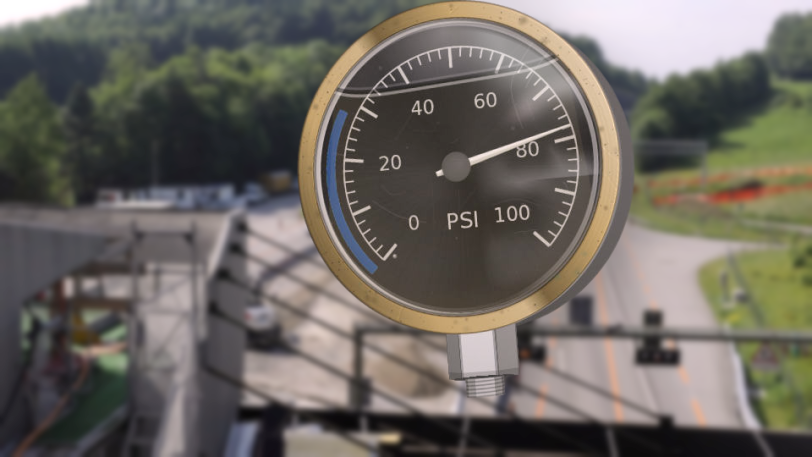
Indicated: 78 (psi)
